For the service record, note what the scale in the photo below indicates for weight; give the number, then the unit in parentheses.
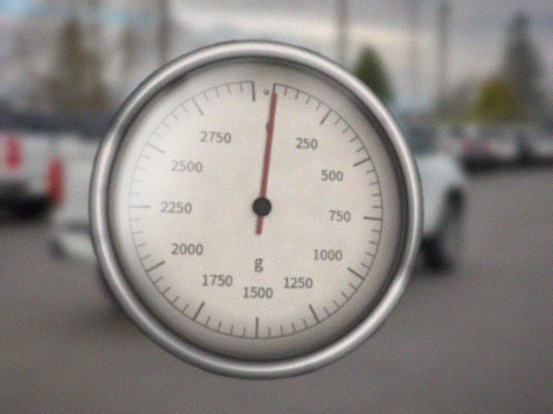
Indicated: 0 (g)
